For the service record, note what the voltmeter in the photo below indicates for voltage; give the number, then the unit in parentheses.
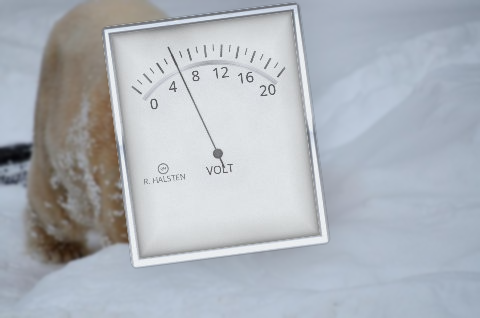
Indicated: 6 (V)
